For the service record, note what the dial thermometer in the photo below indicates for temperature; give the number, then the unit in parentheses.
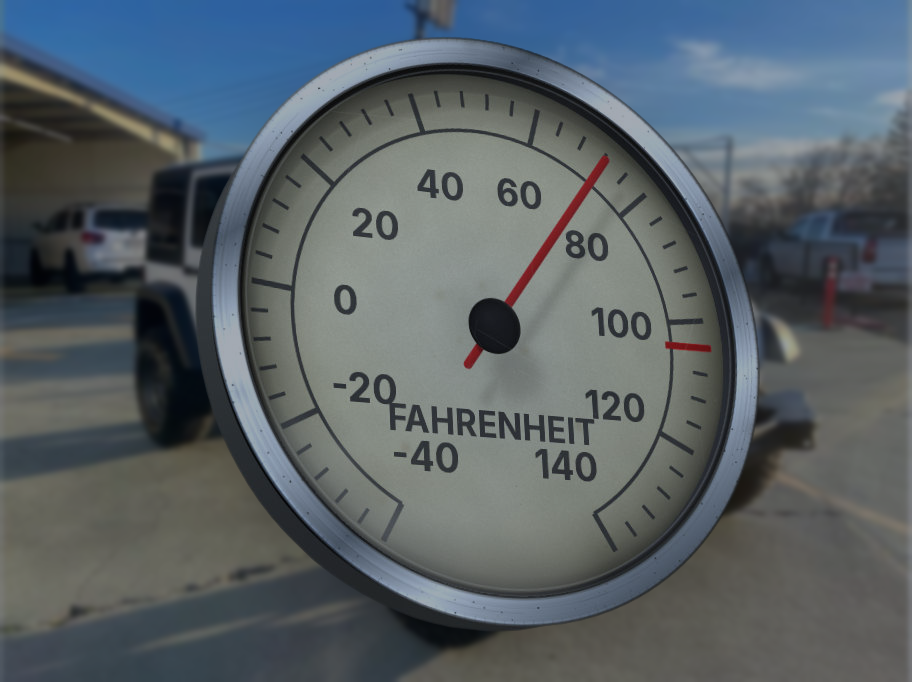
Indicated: 72 (°F)
